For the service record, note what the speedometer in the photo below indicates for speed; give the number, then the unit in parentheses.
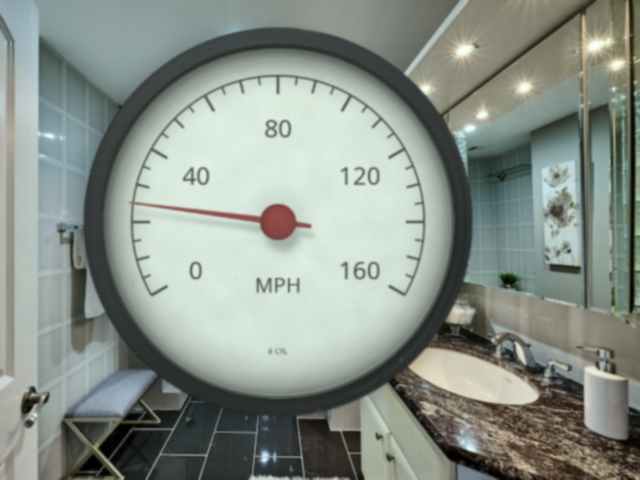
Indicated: 25 (mph)
